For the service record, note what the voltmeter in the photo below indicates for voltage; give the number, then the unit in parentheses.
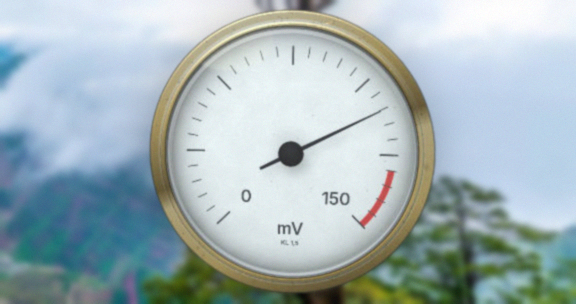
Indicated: 110 (mV)
